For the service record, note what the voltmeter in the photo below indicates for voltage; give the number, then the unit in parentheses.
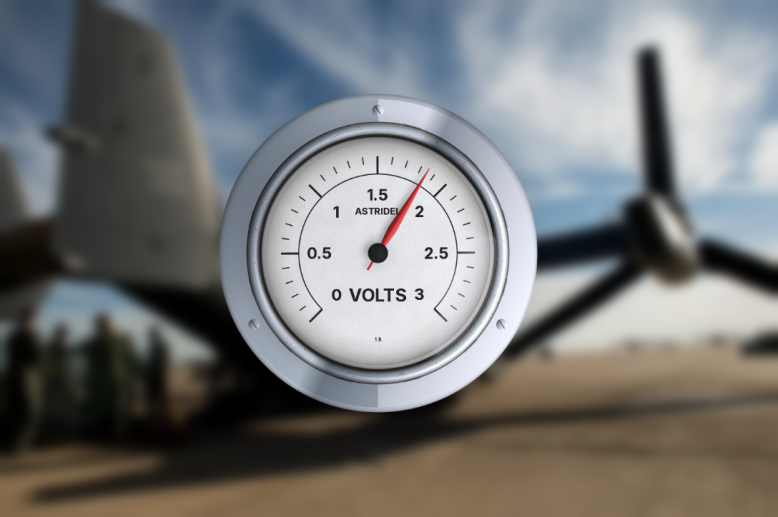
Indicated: 1.85 (V)
